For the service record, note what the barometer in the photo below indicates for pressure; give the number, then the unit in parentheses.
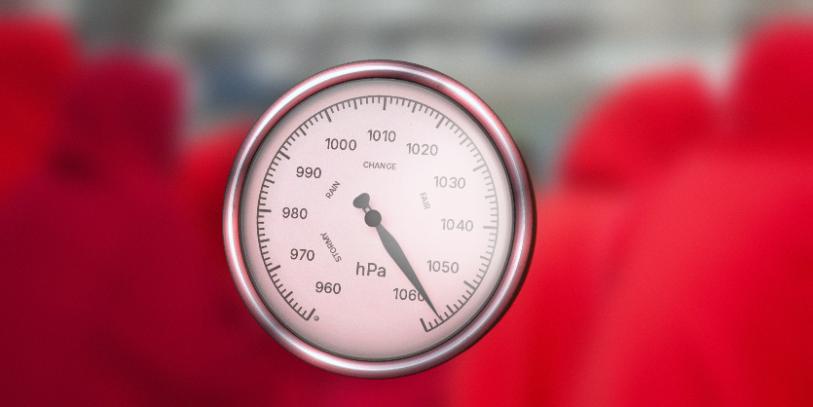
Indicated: 1057 (hPa)
